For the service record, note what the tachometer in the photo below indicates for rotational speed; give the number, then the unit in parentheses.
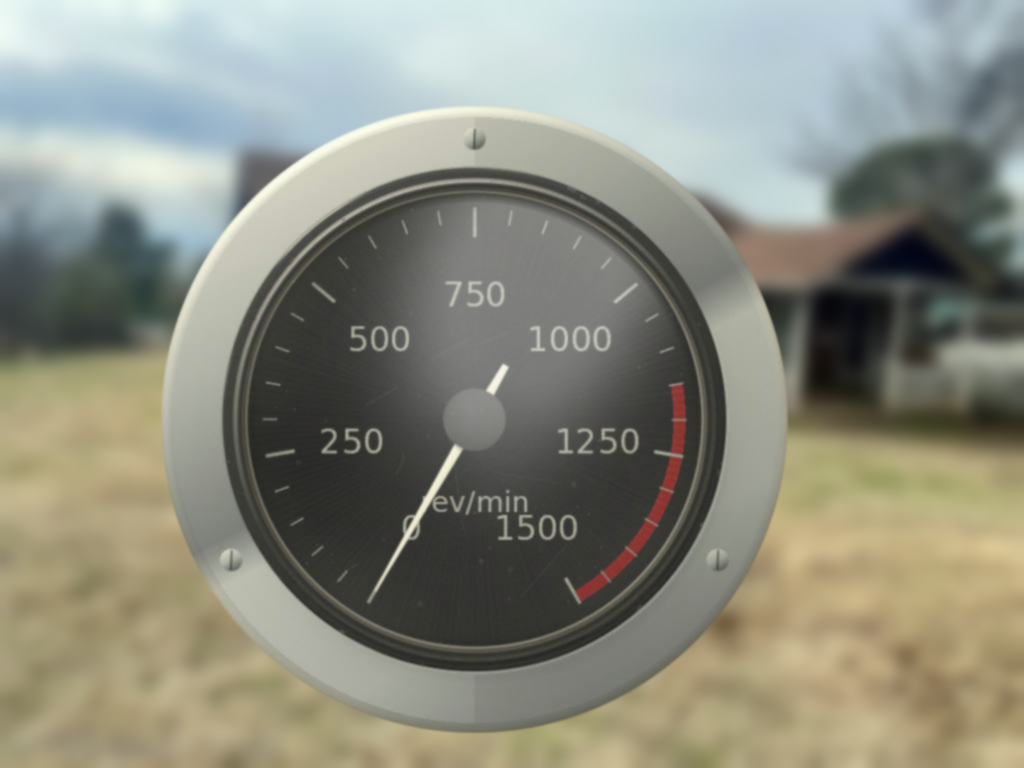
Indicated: 0 (rpm)
